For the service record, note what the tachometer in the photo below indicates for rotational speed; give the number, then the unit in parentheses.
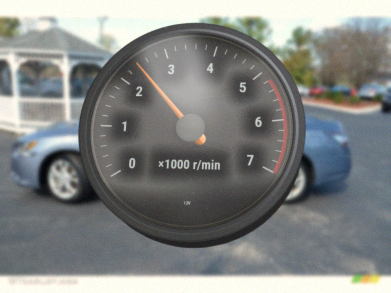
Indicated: 2400 (rpm)
